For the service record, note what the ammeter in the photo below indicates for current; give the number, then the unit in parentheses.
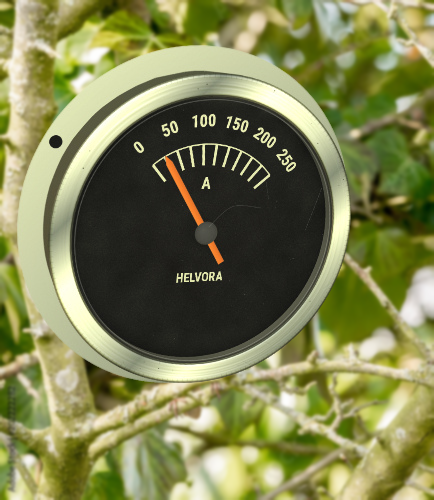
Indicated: 25 (A)
